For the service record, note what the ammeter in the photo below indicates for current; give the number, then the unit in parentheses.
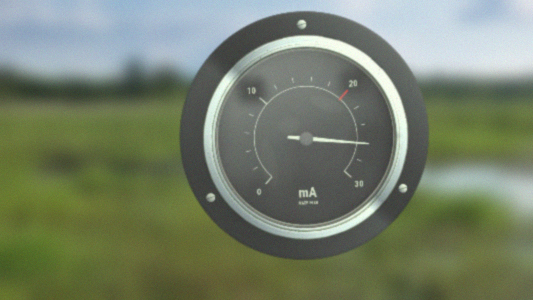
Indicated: 26 (mA)
